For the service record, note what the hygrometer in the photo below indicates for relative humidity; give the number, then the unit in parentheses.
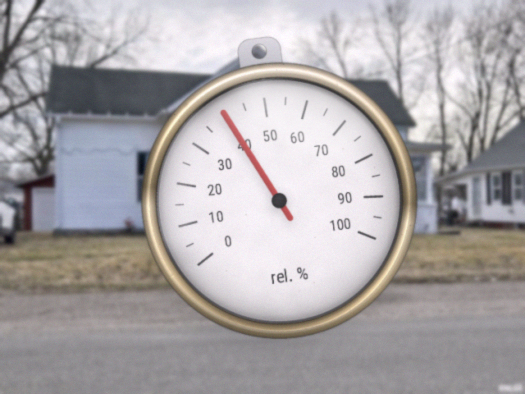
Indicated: 40 (%)
